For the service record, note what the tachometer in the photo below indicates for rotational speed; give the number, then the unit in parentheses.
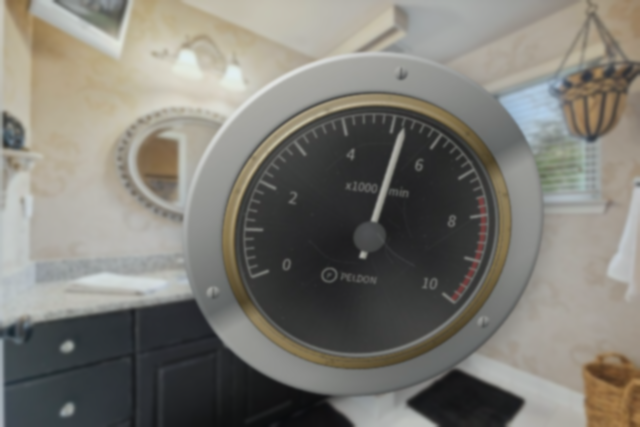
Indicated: 5200 (rpm)
